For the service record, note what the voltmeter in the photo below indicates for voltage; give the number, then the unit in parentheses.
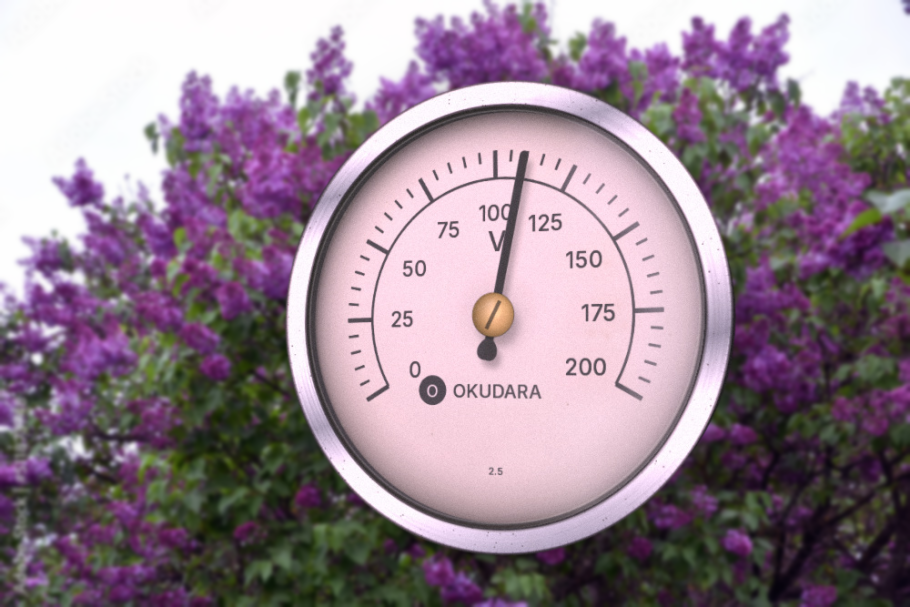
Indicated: 110 (V)
